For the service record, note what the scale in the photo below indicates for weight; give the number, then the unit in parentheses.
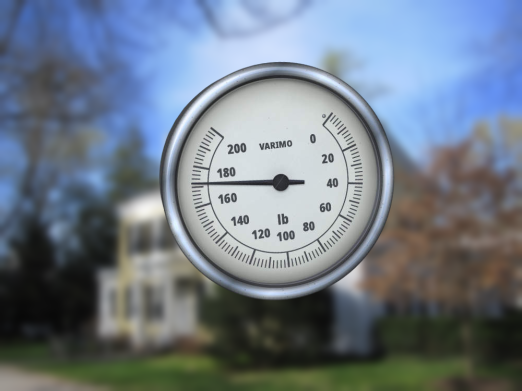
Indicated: 172 (lb)
